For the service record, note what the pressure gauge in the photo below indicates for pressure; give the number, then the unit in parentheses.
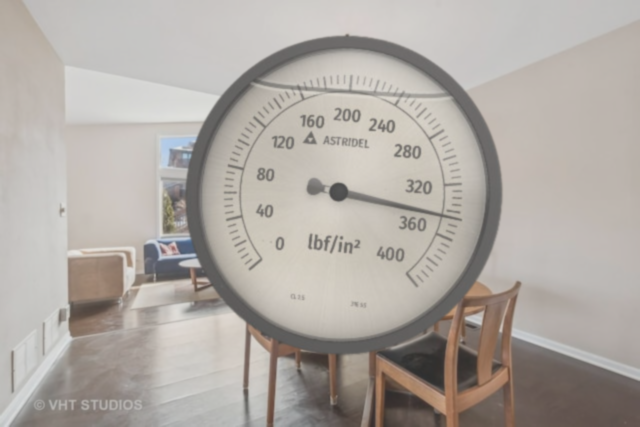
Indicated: 345 (psi)
